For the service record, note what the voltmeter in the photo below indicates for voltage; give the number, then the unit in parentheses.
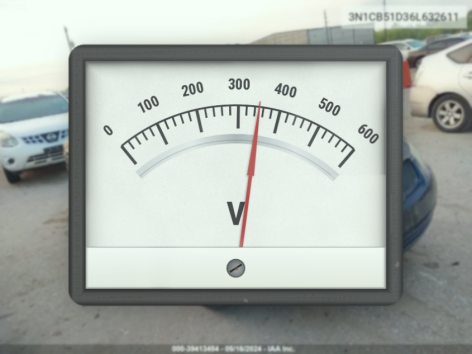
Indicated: 350 (V)
